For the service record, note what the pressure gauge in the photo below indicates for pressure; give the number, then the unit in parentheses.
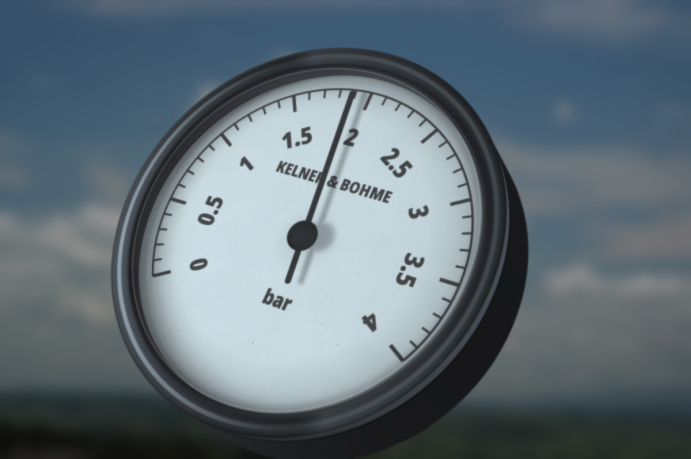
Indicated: 1.9 (bar)
